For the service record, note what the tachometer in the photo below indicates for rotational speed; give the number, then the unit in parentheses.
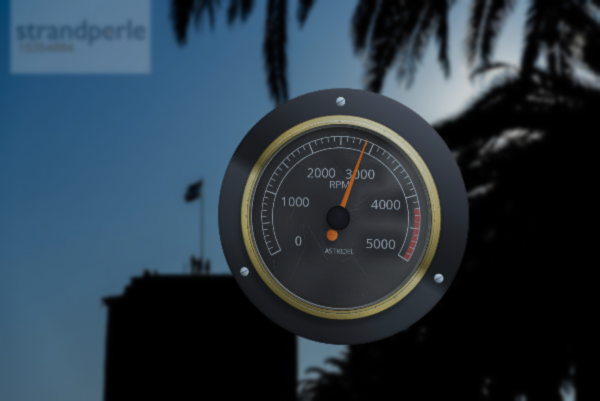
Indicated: 2900 (rpm)
